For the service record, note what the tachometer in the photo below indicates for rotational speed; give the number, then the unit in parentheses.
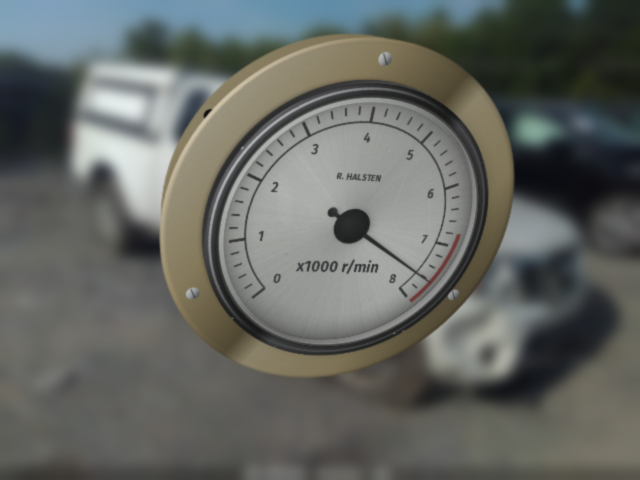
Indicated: 7600 (rpm)
